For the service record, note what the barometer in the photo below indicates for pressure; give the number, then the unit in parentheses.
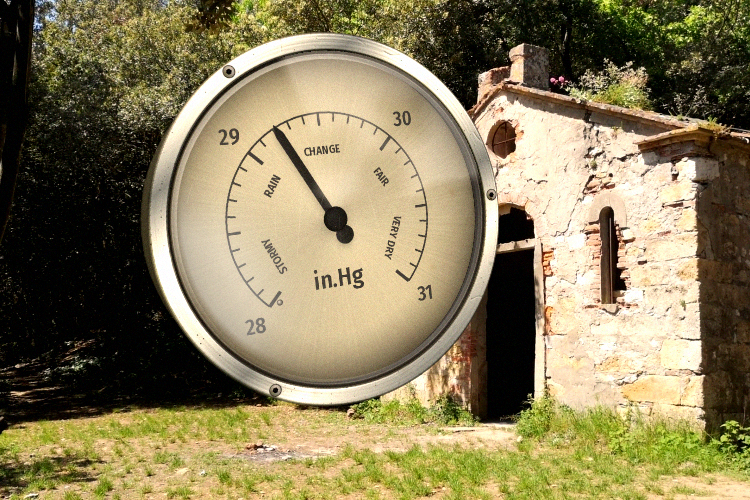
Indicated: 29.2 (inHg)
